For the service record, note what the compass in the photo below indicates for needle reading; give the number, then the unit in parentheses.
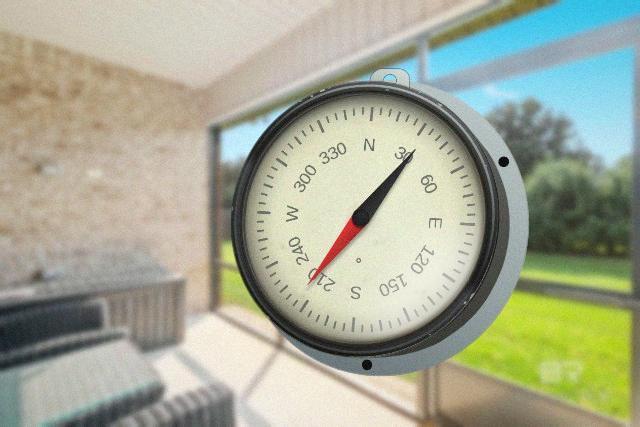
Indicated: 215 (°)
